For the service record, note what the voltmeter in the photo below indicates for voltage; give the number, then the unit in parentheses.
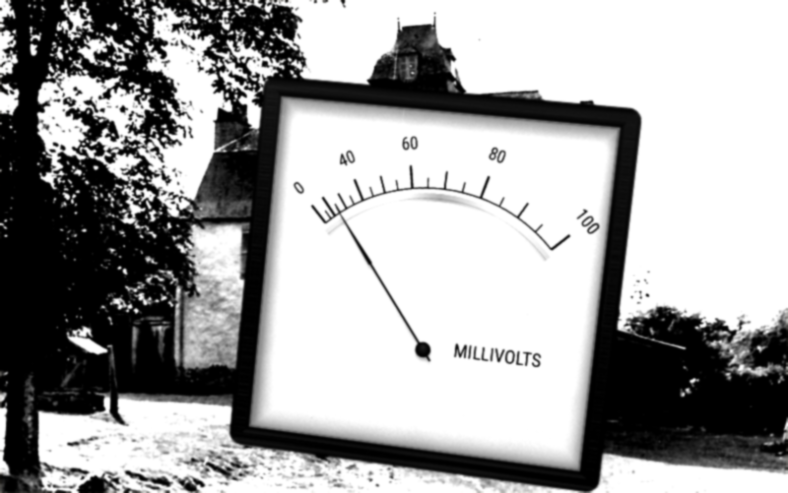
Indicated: 25 (mV)
